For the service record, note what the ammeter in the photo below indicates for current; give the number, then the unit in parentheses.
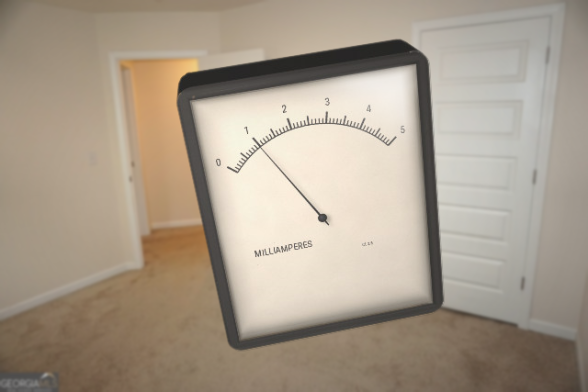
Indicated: 1 (mA)
